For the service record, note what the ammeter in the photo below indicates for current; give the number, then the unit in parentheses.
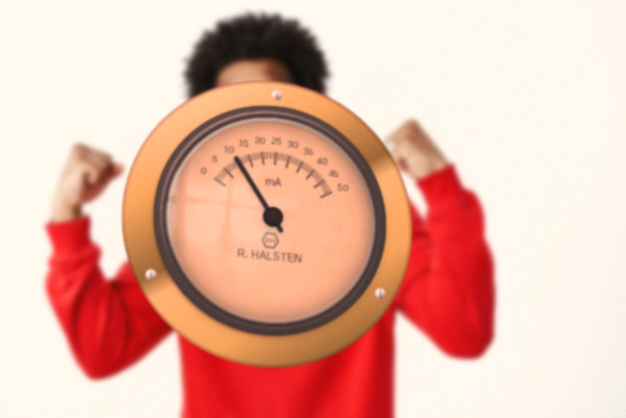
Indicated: 10 (mA)
